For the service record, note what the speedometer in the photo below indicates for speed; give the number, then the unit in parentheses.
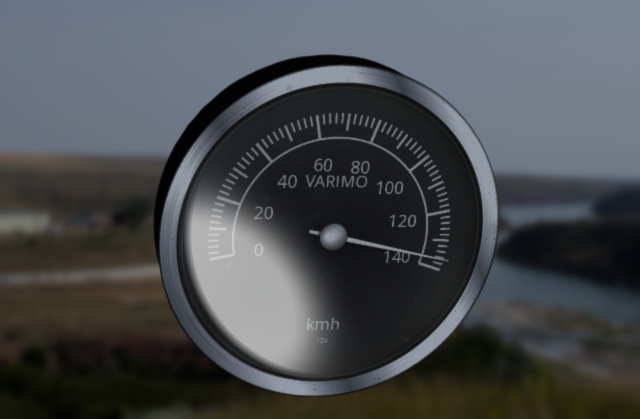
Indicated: 136 (km/h)
